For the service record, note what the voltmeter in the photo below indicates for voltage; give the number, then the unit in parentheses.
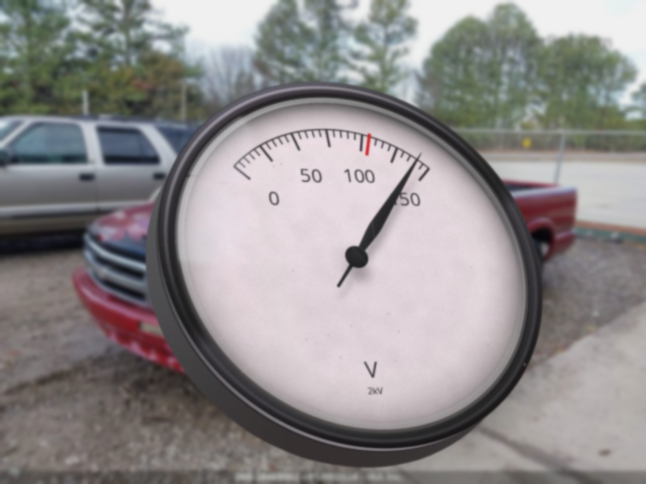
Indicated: 140 (V)
